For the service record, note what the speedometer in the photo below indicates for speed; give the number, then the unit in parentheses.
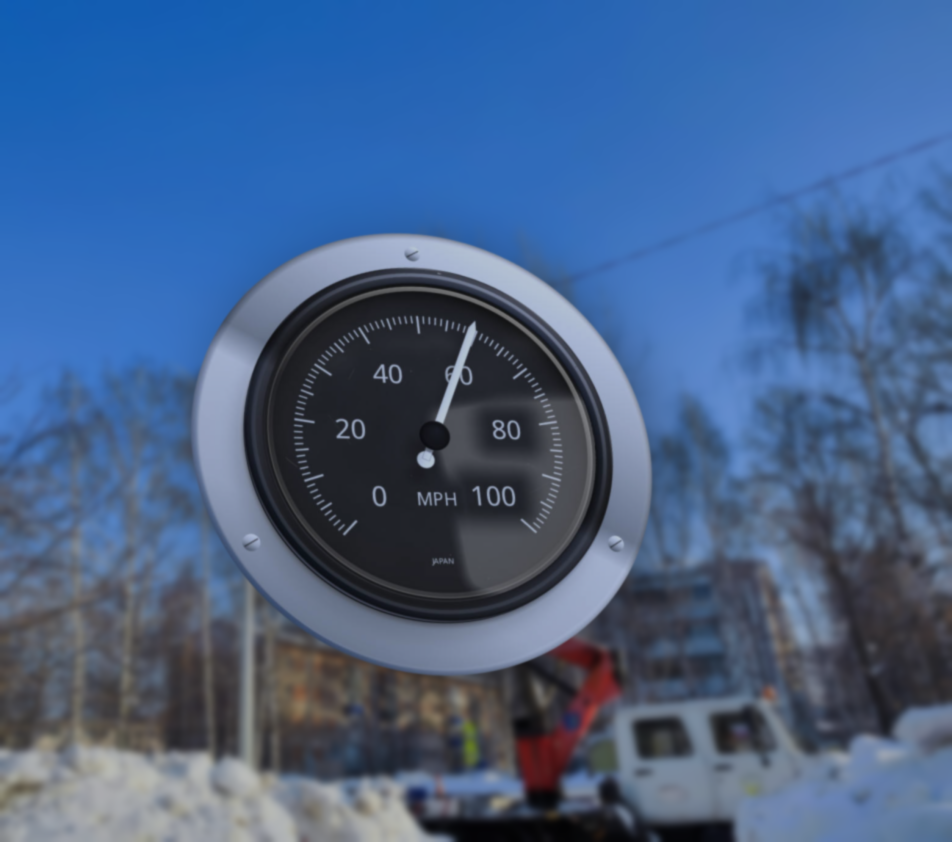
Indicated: 59 (mph)
